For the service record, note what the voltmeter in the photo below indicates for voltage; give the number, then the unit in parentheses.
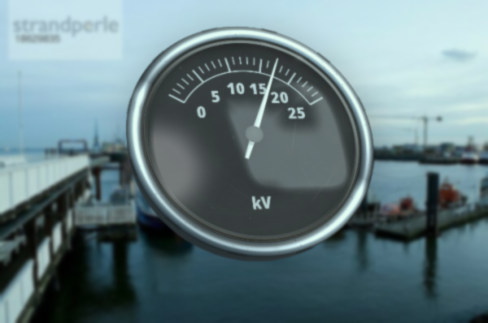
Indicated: 17 (kV)
